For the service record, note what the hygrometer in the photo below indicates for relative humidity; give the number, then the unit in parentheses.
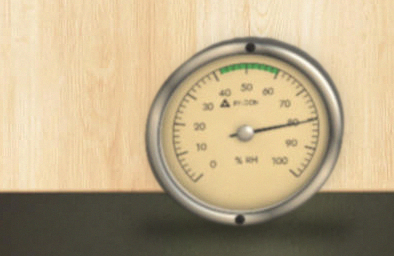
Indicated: 80 (%)
